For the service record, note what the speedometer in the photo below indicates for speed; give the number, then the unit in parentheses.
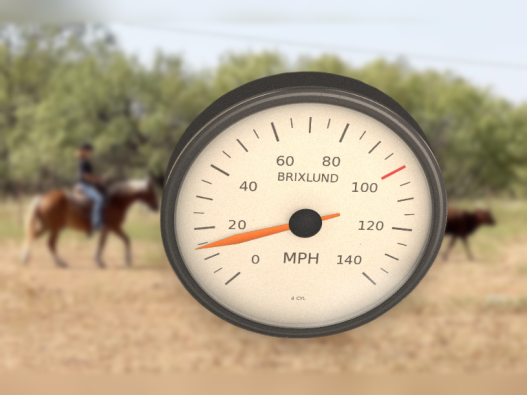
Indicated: 15 (mph)
